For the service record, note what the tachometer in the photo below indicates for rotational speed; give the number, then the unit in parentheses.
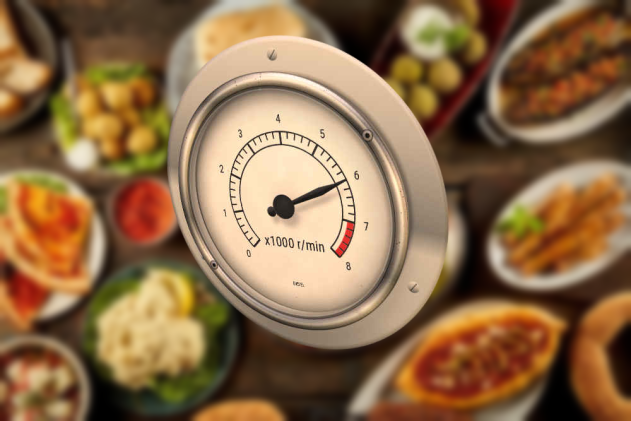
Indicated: 6000 (rpm)
